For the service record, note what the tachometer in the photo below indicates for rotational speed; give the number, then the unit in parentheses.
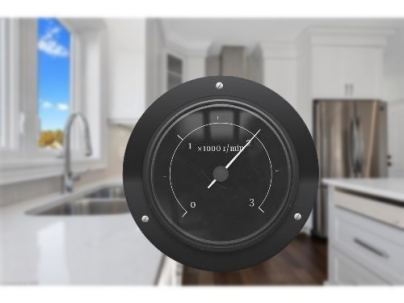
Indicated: 2000 (rpm)
